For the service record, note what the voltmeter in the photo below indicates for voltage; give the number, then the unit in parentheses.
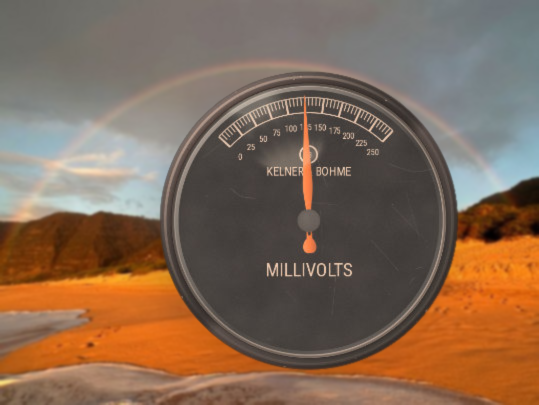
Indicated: 125 (mV)
